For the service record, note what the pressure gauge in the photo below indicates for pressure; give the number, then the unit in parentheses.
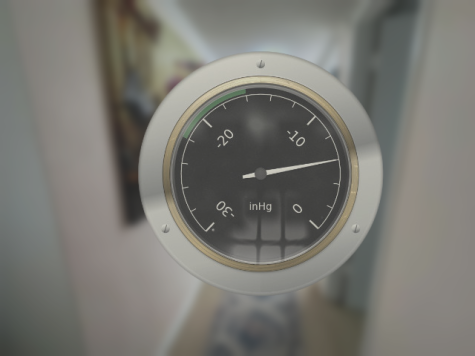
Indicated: -6 (inHg)
